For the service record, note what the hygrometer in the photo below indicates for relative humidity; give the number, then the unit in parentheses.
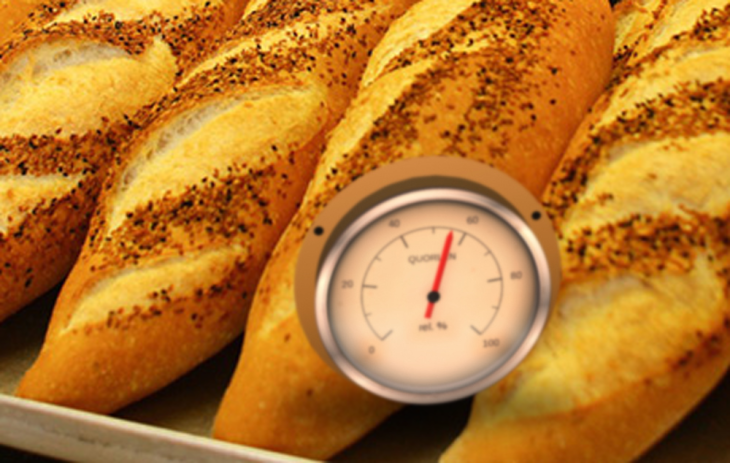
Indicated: 55 (%)
